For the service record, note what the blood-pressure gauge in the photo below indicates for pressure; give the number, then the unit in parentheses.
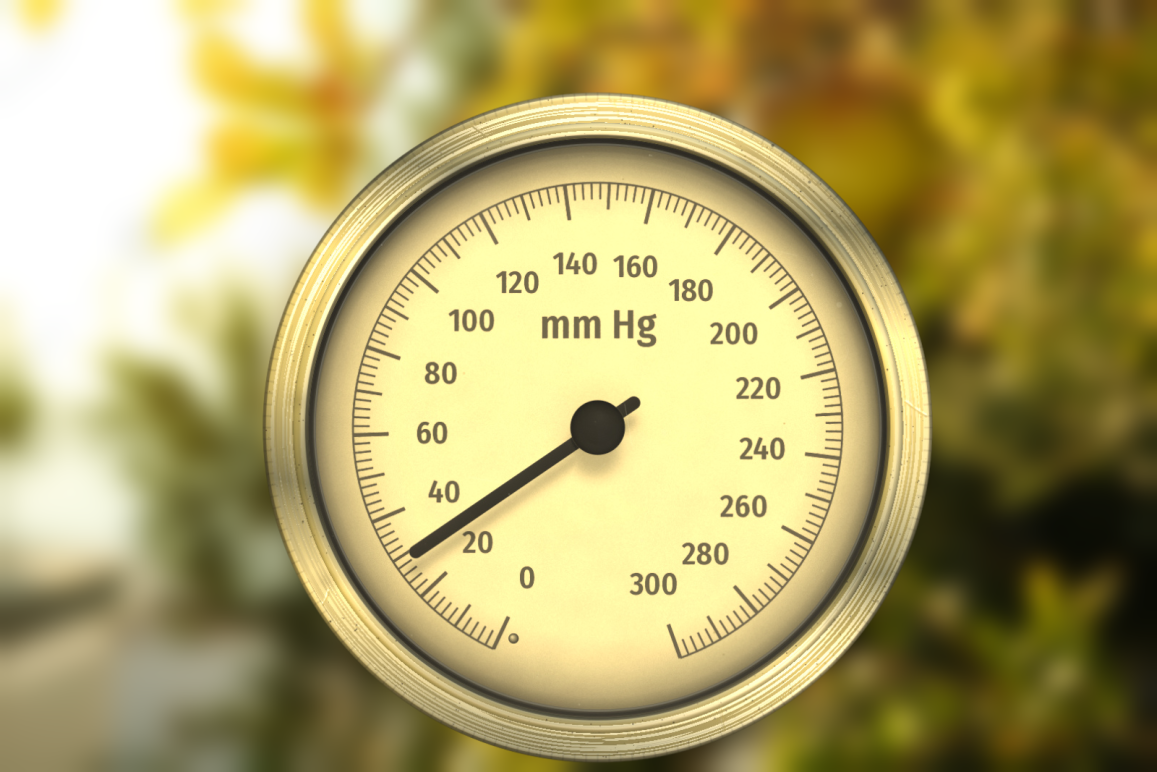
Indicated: 29 (mmHg)
